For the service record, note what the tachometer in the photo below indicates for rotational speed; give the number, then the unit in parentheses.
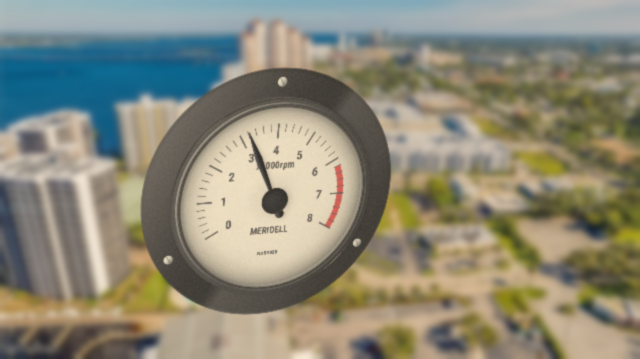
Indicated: 3200 (rpm)
